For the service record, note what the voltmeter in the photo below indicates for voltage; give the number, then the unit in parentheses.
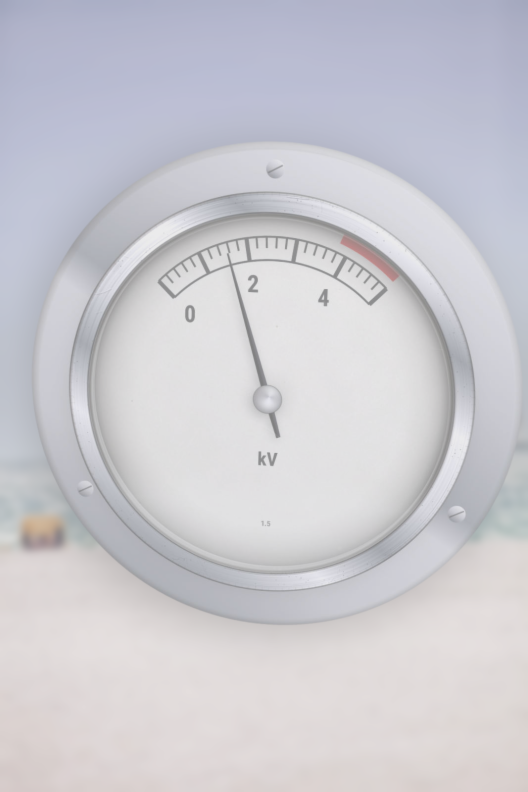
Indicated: 1.6 (kV)
